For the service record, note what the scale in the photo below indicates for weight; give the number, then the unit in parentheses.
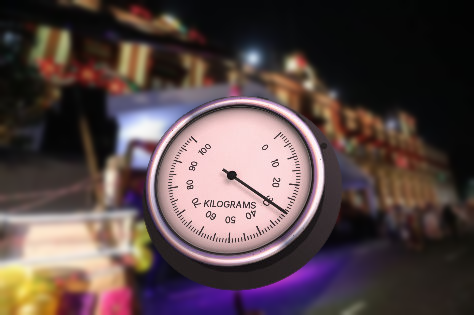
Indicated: 30 (kg)
